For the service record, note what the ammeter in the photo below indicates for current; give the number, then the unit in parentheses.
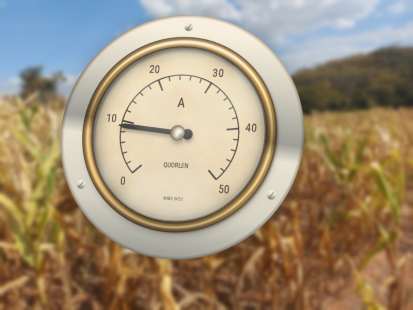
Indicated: 9 (A)
